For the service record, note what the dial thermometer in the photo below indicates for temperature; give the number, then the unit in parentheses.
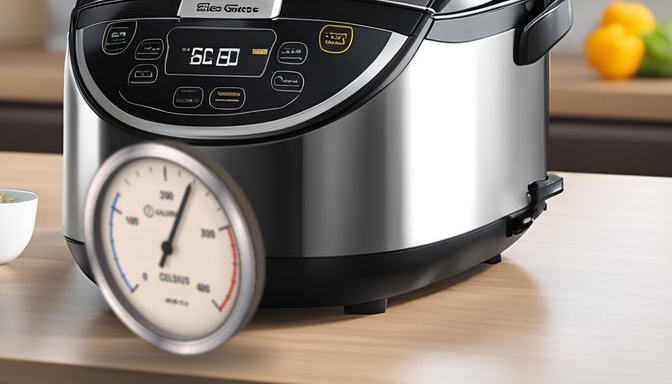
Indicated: 240 (°C)
